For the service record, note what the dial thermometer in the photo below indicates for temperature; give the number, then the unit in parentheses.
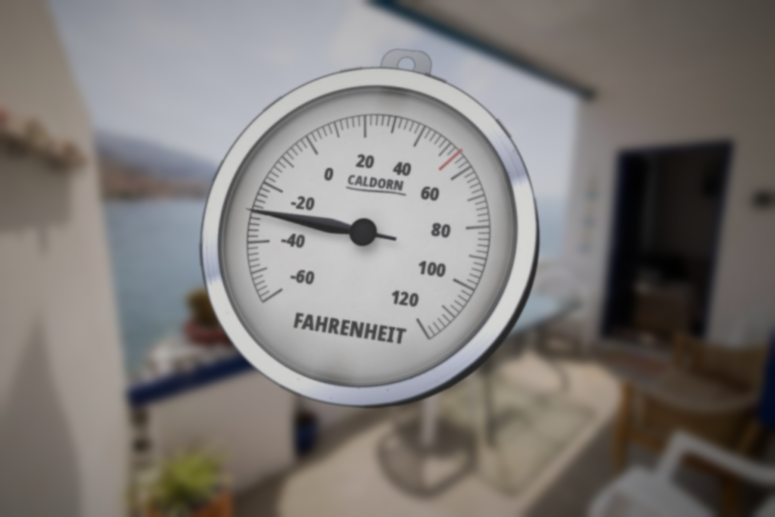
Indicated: -30 (°F)
